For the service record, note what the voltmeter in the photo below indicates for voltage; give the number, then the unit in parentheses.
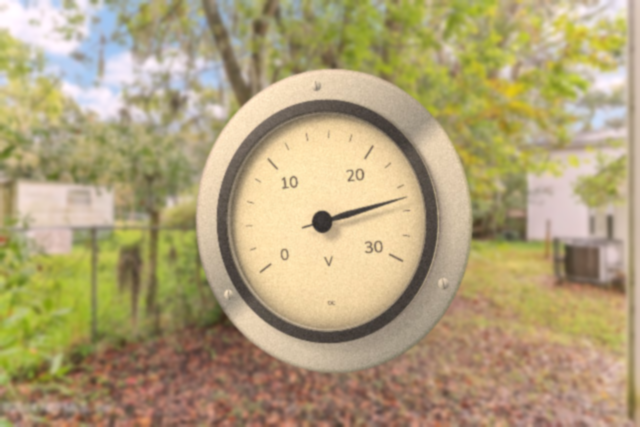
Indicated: 25 (V)
